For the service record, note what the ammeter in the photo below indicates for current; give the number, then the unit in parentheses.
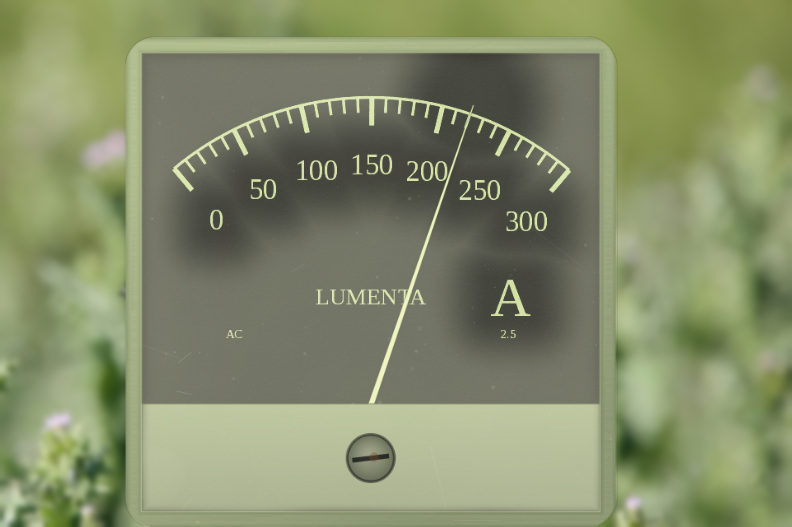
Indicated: 220 (A)
